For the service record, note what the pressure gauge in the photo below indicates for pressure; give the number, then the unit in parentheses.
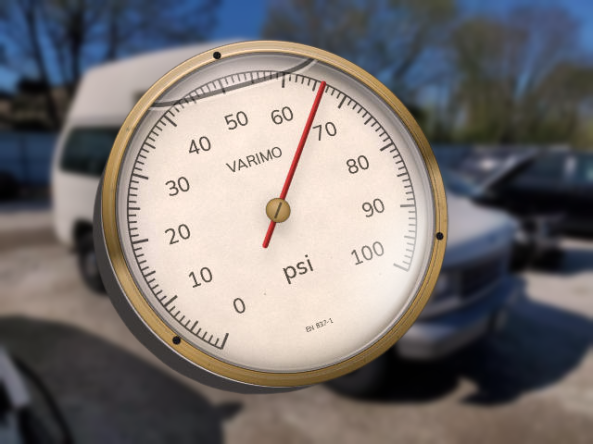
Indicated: 66 (psi)
